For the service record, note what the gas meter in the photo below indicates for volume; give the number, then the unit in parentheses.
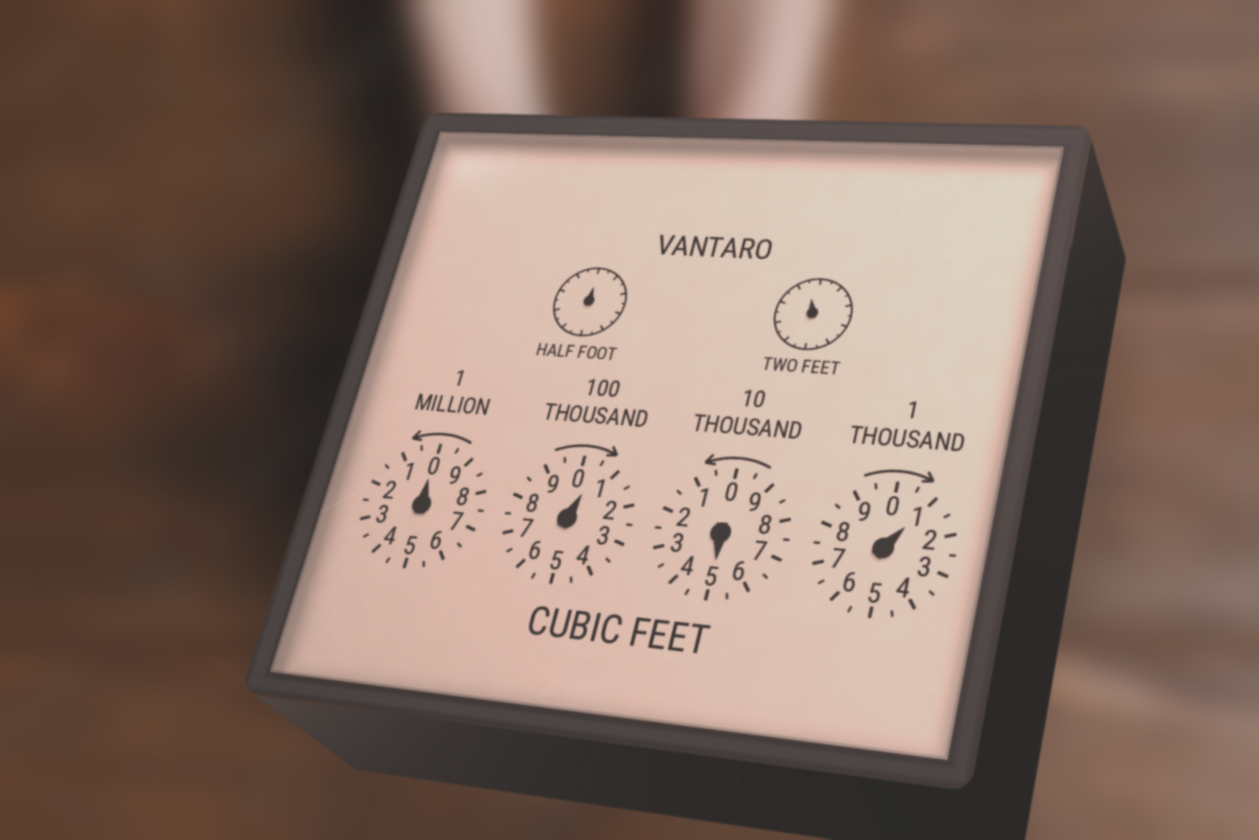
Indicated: 5100 (ft³)
